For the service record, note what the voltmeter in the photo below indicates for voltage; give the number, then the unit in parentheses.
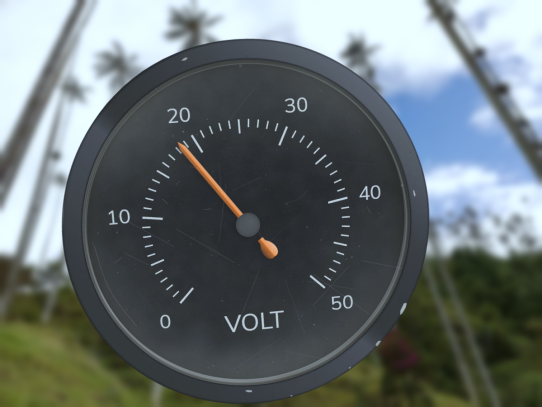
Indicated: 18.5 (V)
